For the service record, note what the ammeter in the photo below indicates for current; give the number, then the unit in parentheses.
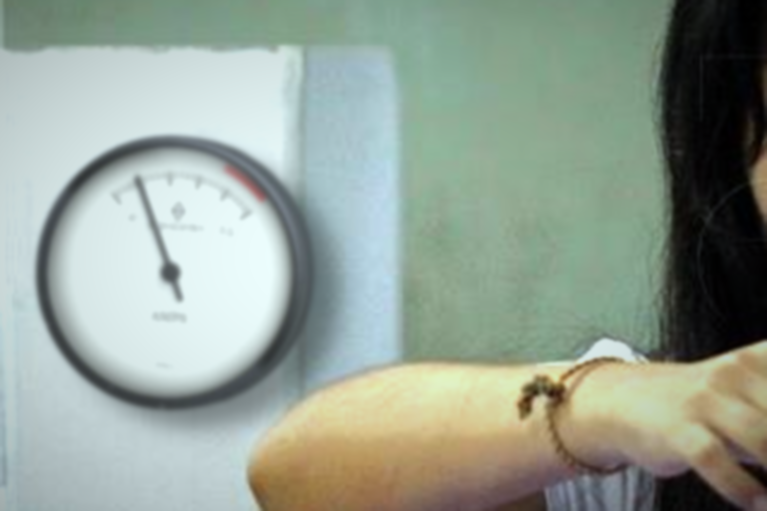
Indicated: 0.5 (A)
